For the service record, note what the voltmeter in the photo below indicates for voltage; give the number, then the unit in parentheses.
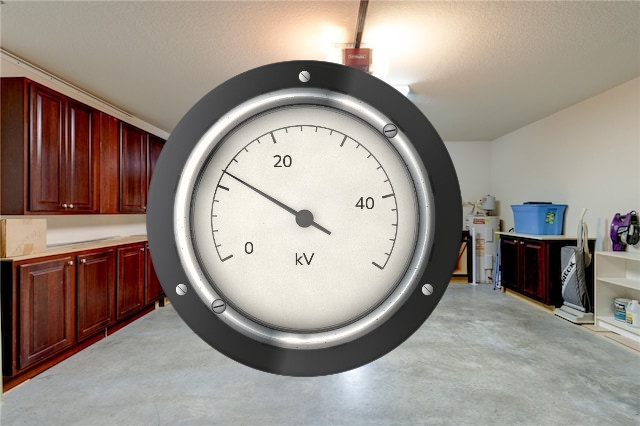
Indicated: 12 (kV)
